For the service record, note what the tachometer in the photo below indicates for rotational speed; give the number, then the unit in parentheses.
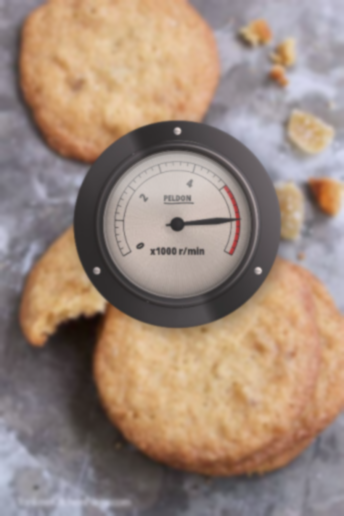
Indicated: 6000 (rpm)
